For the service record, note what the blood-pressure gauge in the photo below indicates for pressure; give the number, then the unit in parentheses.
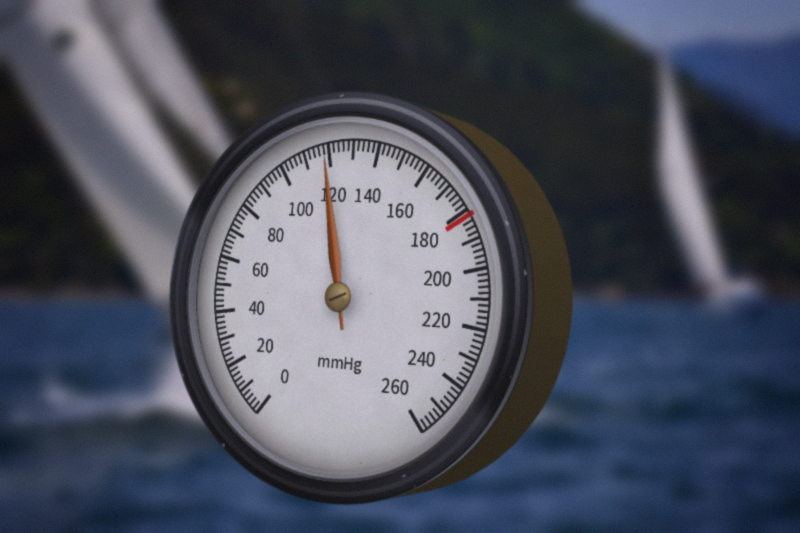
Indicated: 120 (mmHg)
